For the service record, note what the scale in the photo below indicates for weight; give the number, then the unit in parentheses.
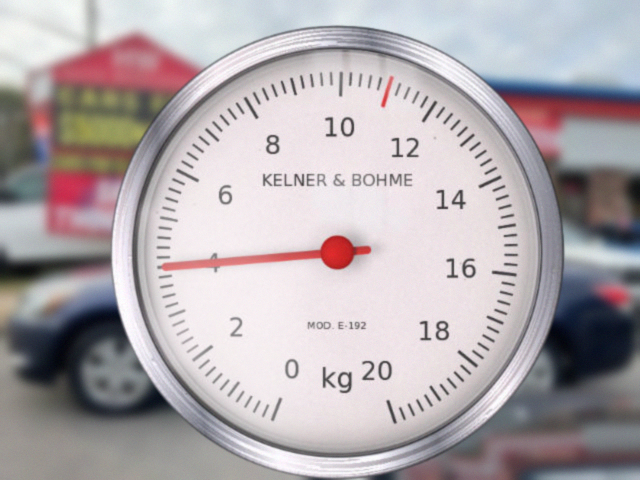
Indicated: 4 (kg)
